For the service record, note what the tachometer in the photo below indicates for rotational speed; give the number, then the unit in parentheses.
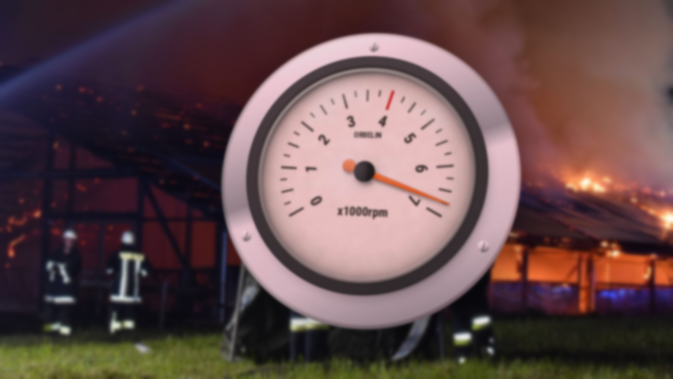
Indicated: 6750 (rpm)
